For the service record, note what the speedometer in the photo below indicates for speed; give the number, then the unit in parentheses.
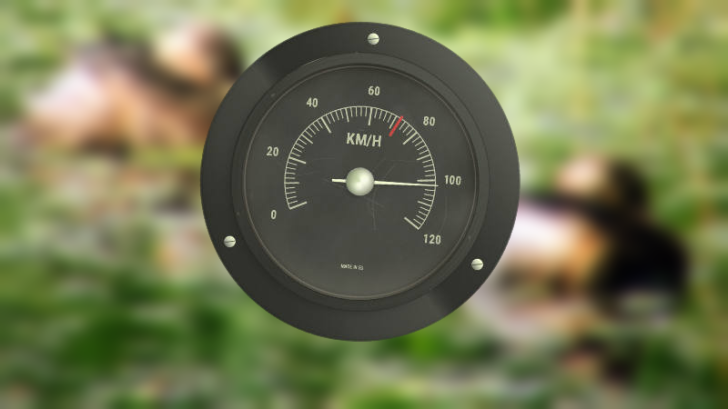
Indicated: 102 (km/h)
